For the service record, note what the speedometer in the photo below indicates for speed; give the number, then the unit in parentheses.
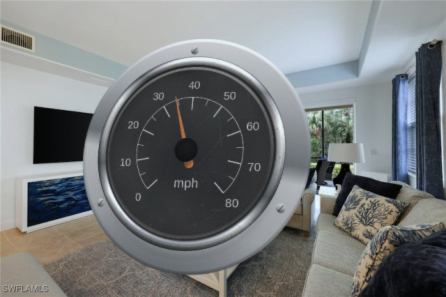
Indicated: 35 (mph)
